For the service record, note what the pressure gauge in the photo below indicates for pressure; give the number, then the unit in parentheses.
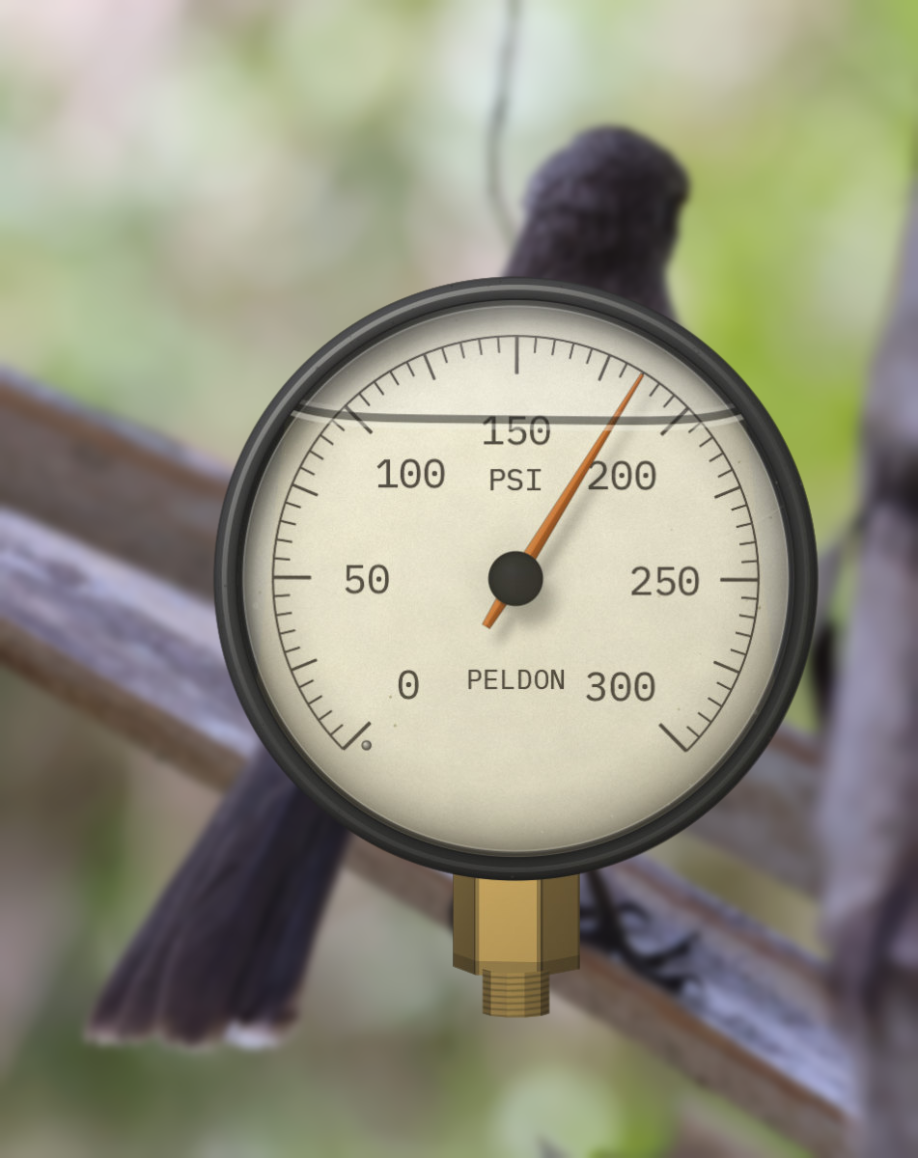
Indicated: 185 (psi)
